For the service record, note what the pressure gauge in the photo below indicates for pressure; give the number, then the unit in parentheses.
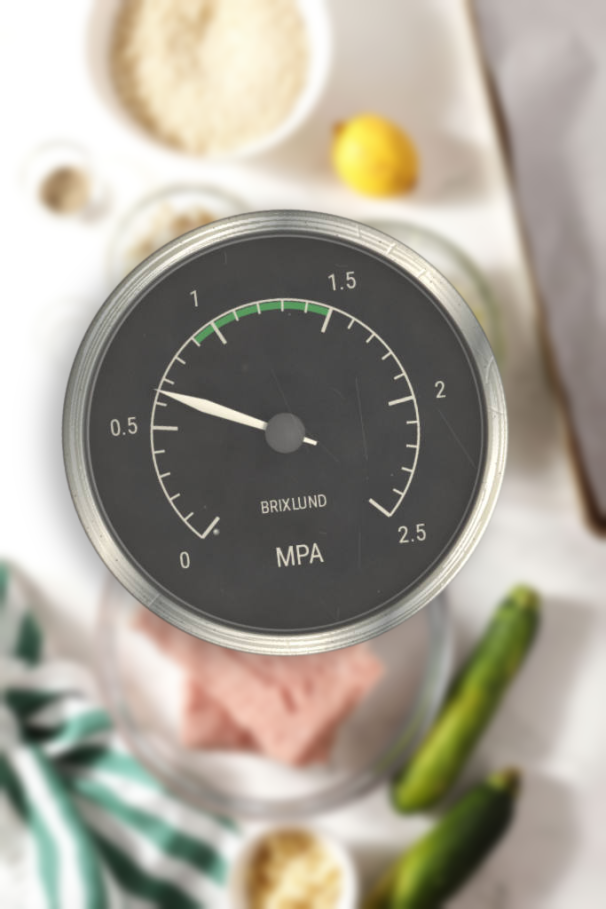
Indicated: 0.65 (MPa)
